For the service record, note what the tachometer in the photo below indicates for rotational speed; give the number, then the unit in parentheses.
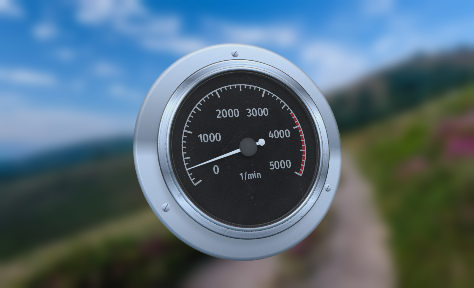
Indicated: 300 (rpm)
